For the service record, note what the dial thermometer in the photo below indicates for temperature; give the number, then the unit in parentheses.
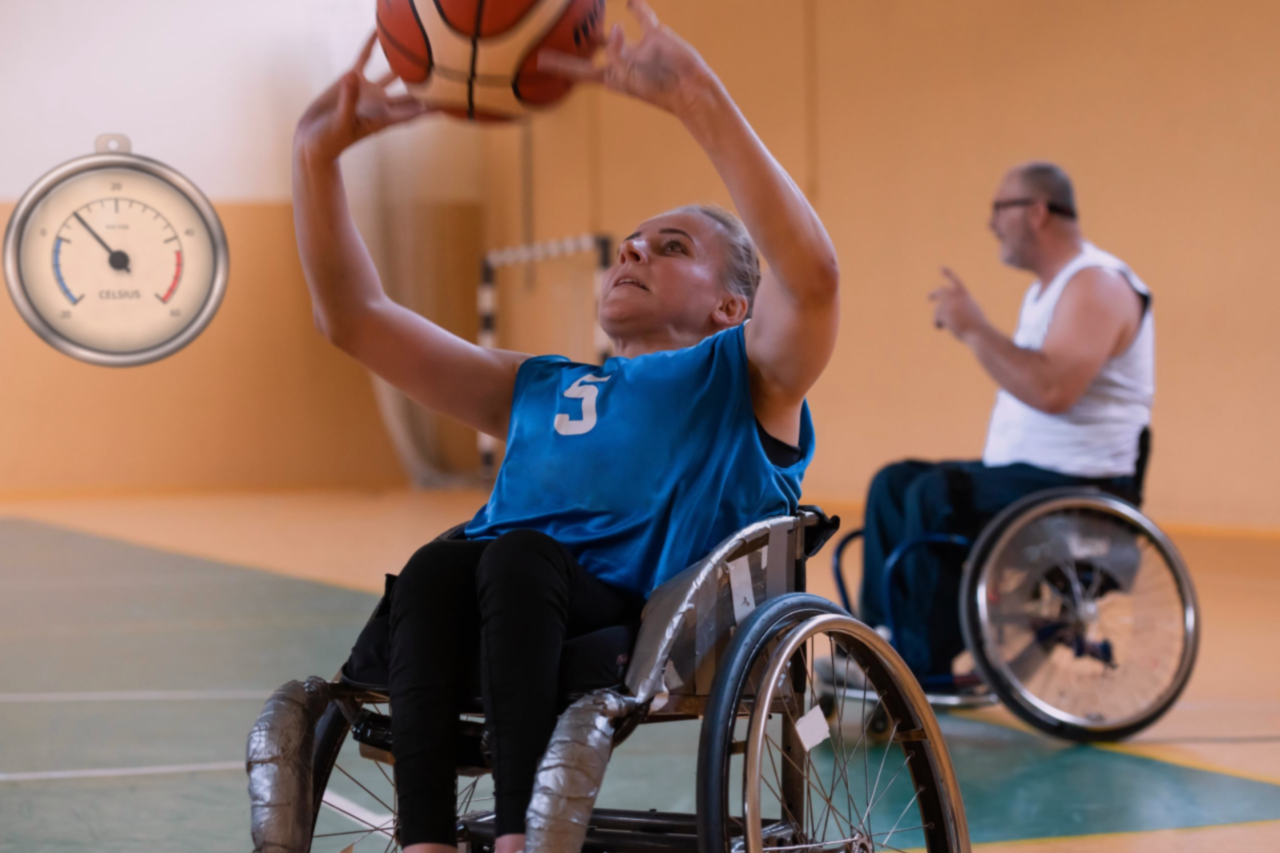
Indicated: 8 (°C)
